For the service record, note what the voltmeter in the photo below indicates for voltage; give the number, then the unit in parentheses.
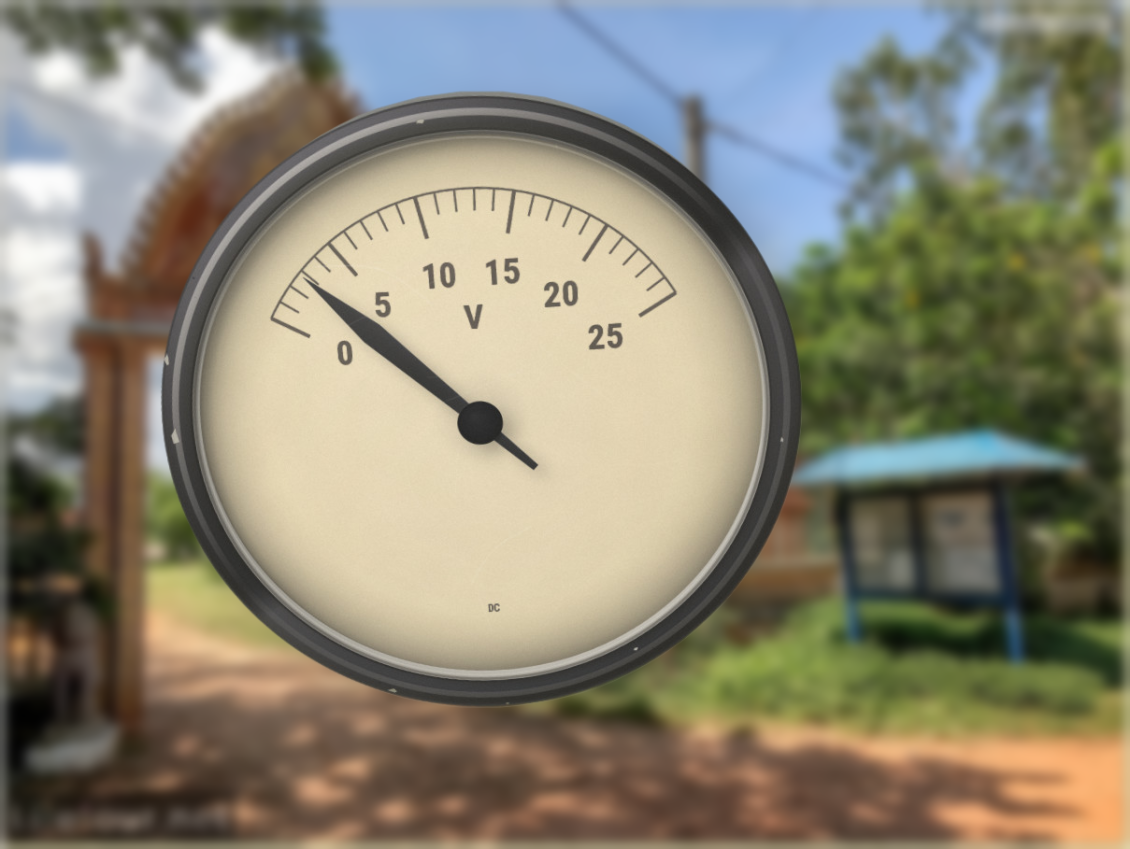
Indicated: 3 (V)
